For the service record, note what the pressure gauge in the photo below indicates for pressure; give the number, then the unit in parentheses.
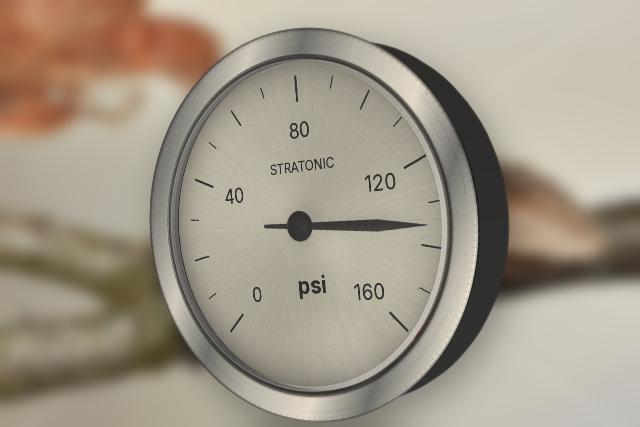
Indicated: 135 (psi)
